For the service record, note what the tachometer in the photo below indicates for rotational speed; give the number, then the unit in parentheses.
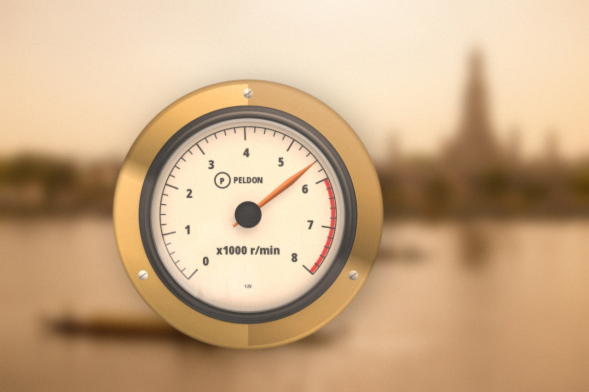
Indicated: 5600 (rpm)
